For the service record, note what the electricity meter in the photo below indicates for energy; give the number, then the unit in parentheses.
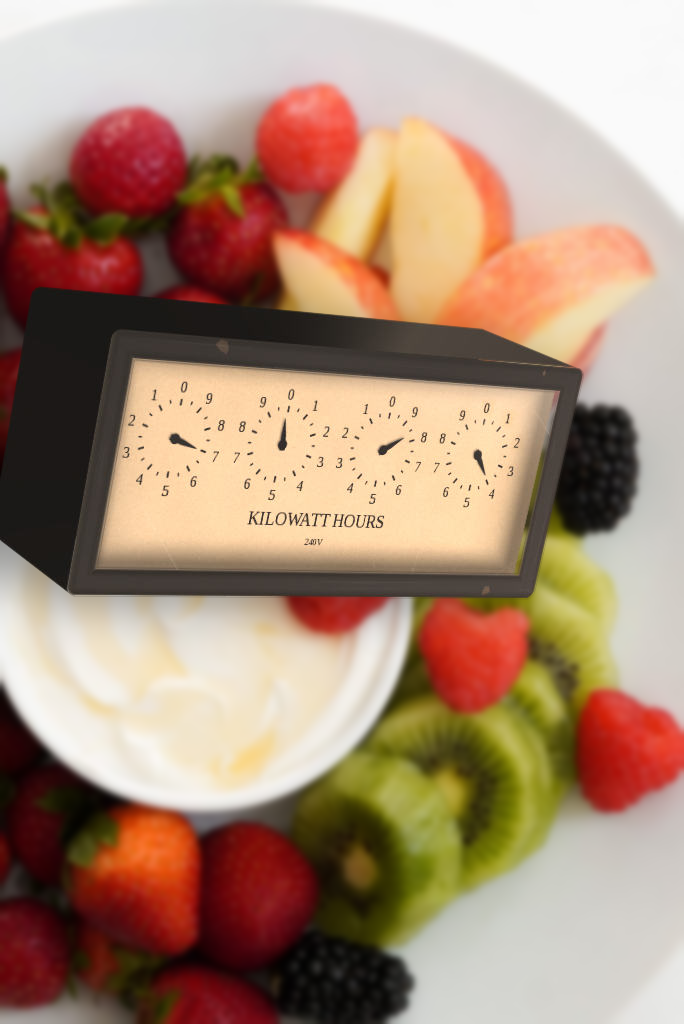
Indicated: 6984 (kWh)
